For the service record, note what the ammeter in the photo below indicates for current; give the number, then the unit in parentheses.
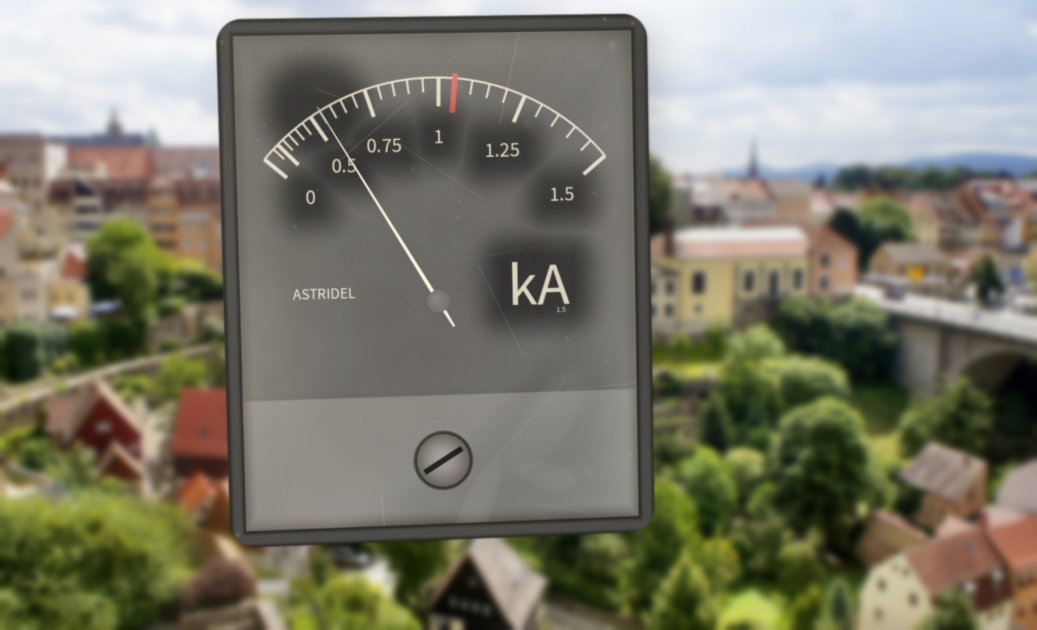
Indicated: 0.55 (kA)
